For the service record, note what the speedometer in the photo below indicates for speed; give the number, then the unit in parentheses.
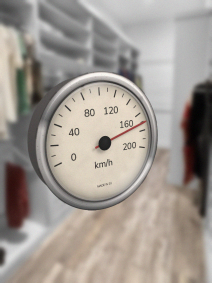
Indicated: 170 (km/h)
